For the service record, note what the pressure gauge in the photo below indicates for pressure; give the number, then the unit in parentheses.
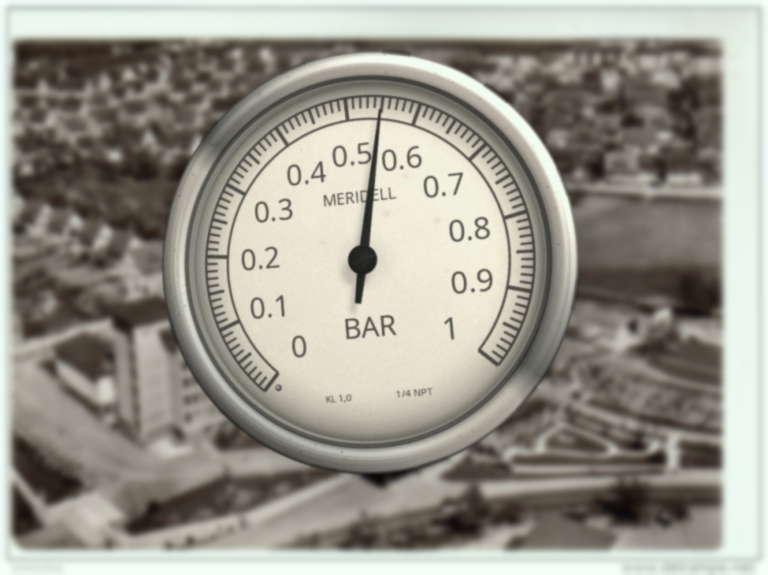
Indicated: 0.55 (bar)
